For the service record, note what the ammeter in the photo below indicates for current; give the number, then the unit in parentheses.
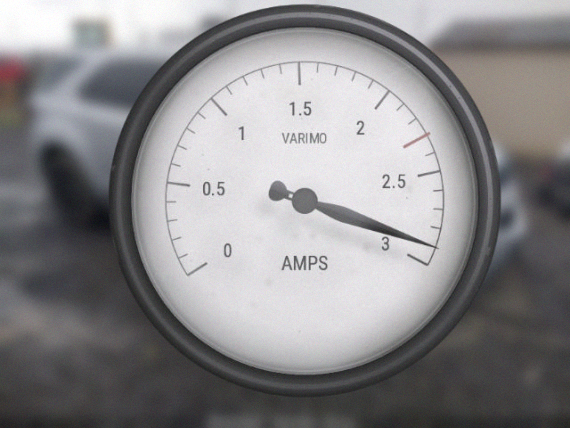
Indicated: 2.9 (A)
